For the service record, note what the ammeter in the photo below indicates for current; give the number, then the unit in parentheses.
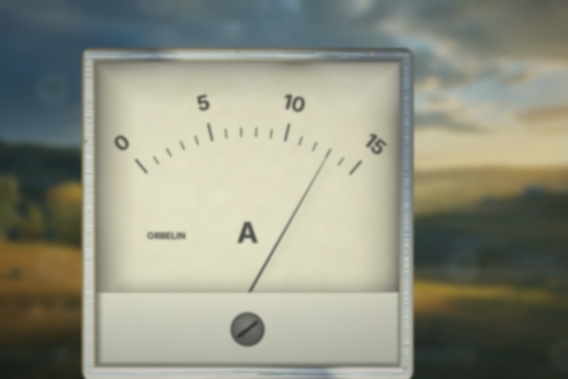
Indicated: 13 (A)
